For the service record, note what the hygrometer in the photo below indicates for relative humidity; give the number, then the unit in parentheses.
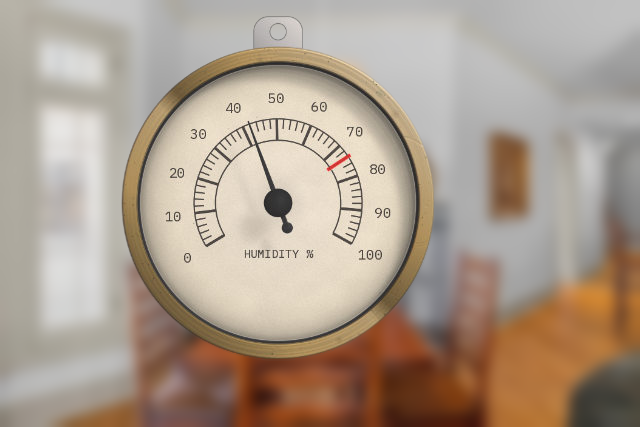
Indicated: 42 (%)
